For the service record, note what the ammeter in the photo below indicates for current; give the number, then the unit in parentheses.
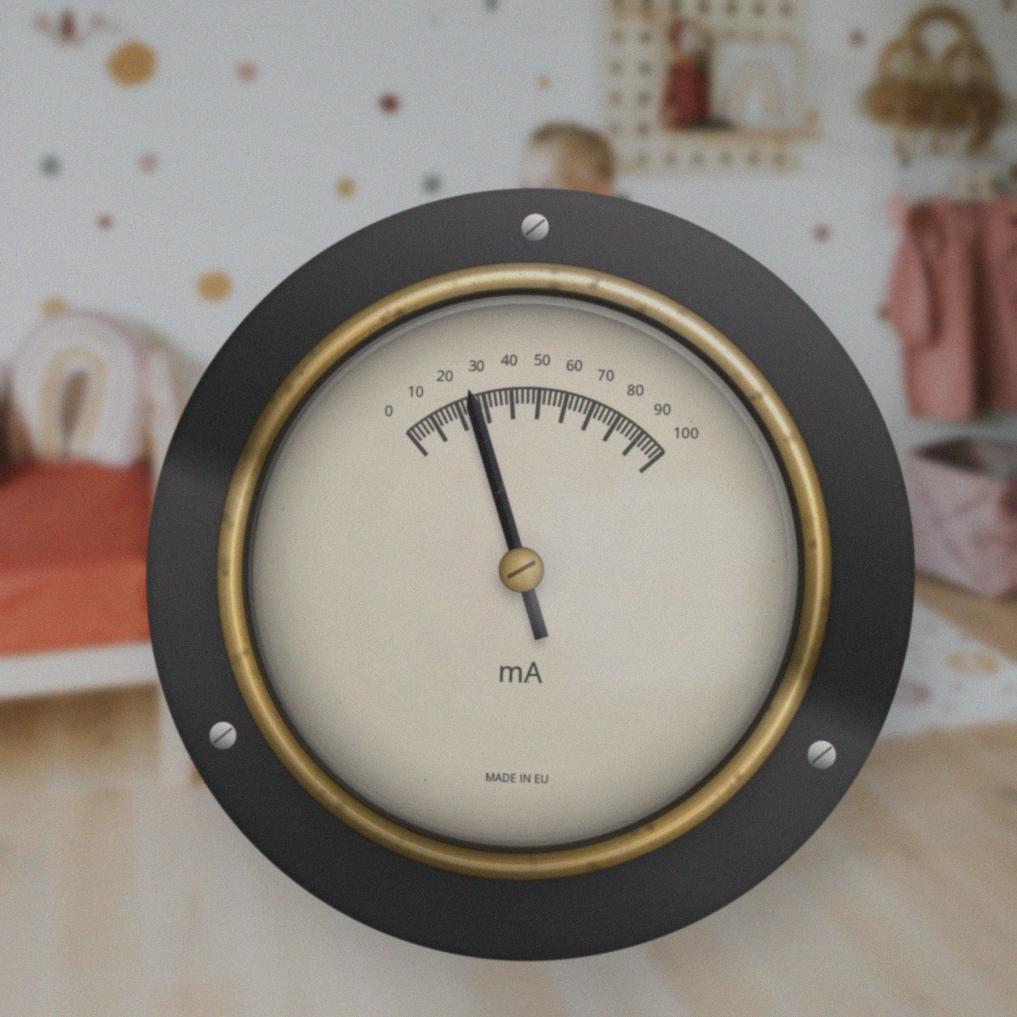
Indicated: 26 (mA)
